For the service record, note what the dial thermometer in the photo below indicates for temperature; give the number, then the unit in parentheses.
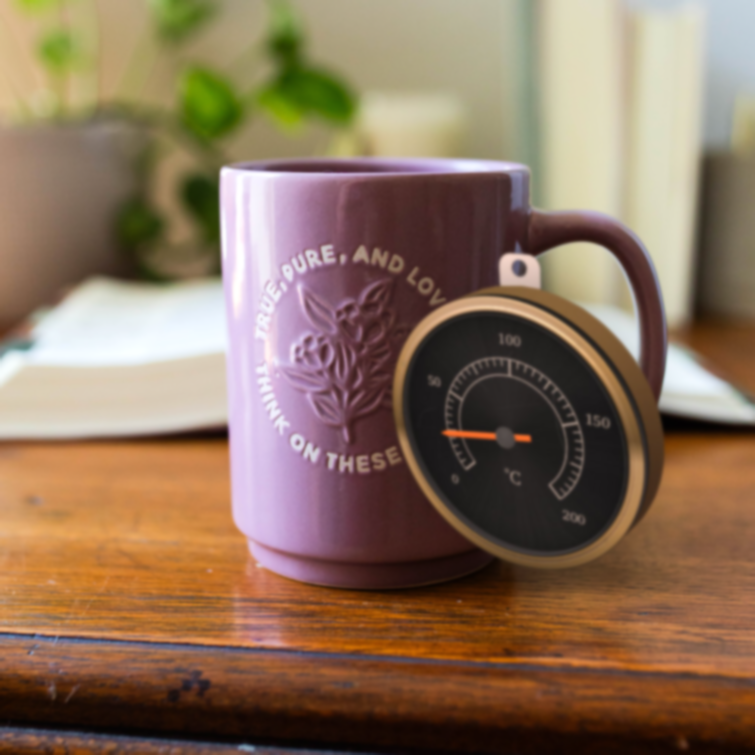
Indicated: 25 (°C)
